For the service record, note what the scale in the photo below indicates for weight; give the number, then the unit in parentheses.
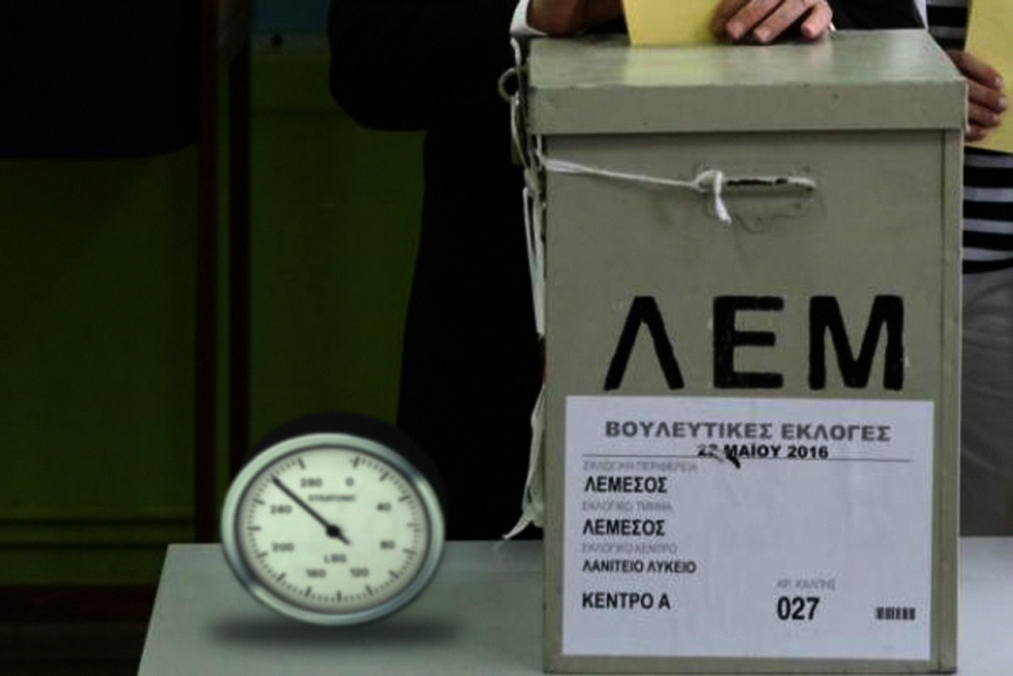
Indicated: 260 (lb)
